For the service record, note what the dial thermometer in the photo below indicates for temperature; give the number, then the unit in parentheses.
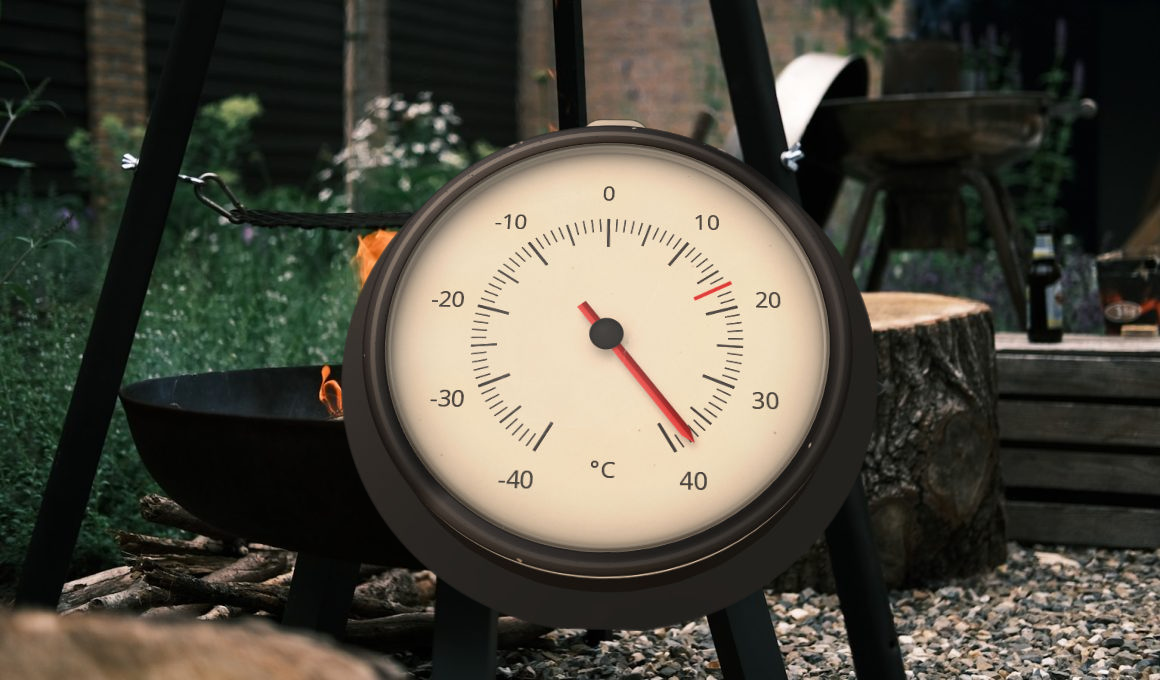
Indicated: 38 (°C)
